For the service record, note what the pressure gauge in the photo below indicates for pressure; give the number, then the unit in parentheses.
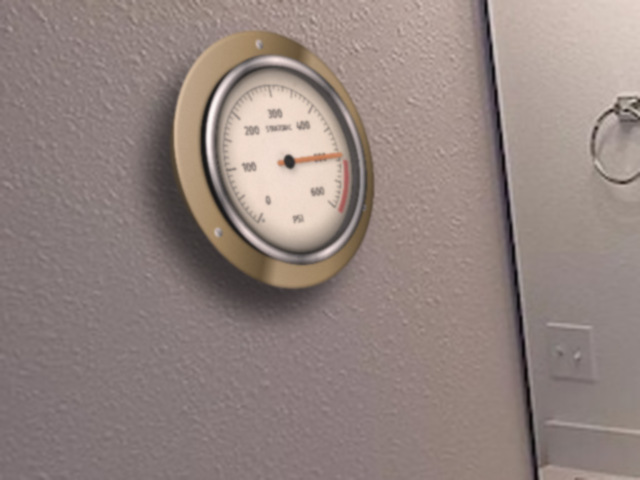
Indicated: 500 (psi)
